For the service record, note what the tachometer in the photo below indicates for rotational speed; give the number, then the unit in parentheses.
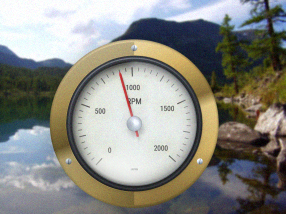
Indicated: 900 (rpm)
